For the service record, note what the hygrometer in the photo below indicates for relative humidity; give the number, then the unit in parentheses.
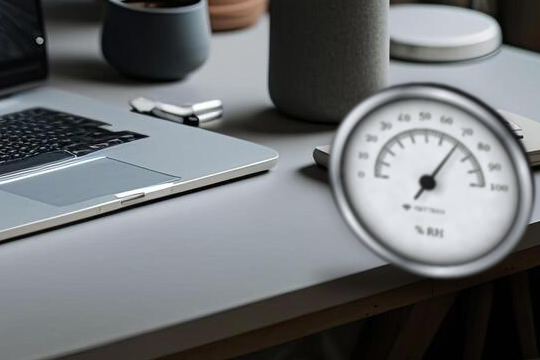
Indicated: 70 (%)
